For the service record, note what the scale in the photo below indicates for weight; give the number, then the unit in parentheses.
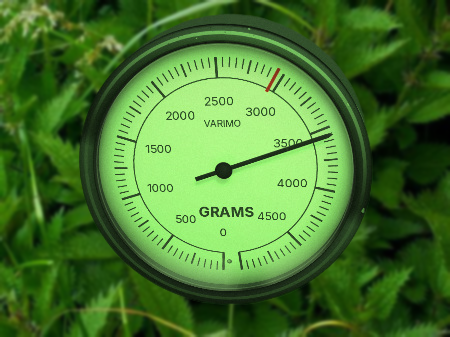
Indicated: 3550 (g)
